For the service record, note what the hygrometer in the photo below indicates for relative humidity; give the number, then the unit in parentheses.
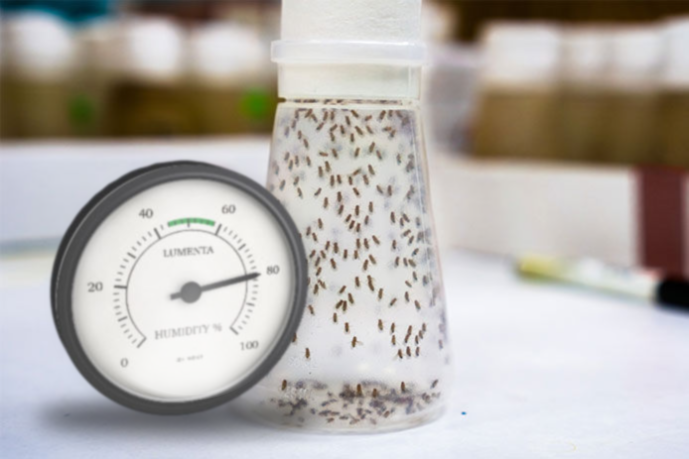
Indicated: 80 (%)
